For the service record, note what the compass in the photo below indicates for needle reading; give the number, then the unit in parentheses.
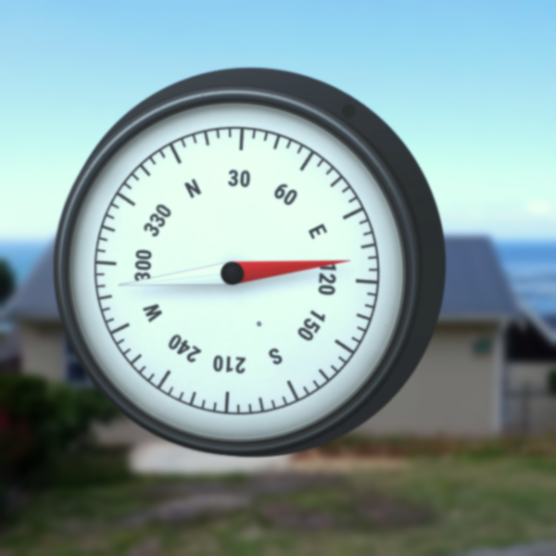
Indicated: 110 (°)
